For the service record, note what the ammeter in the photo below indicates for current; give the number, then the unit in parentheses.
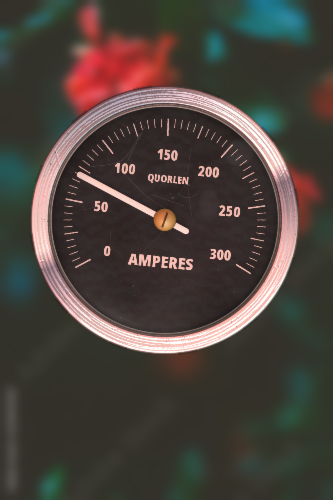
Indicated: 70 (A)
